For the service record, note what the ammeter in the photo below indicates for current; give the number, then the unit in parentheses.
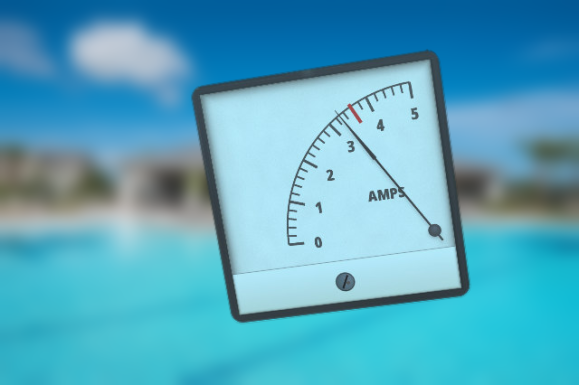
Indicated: 3.3 (A)
